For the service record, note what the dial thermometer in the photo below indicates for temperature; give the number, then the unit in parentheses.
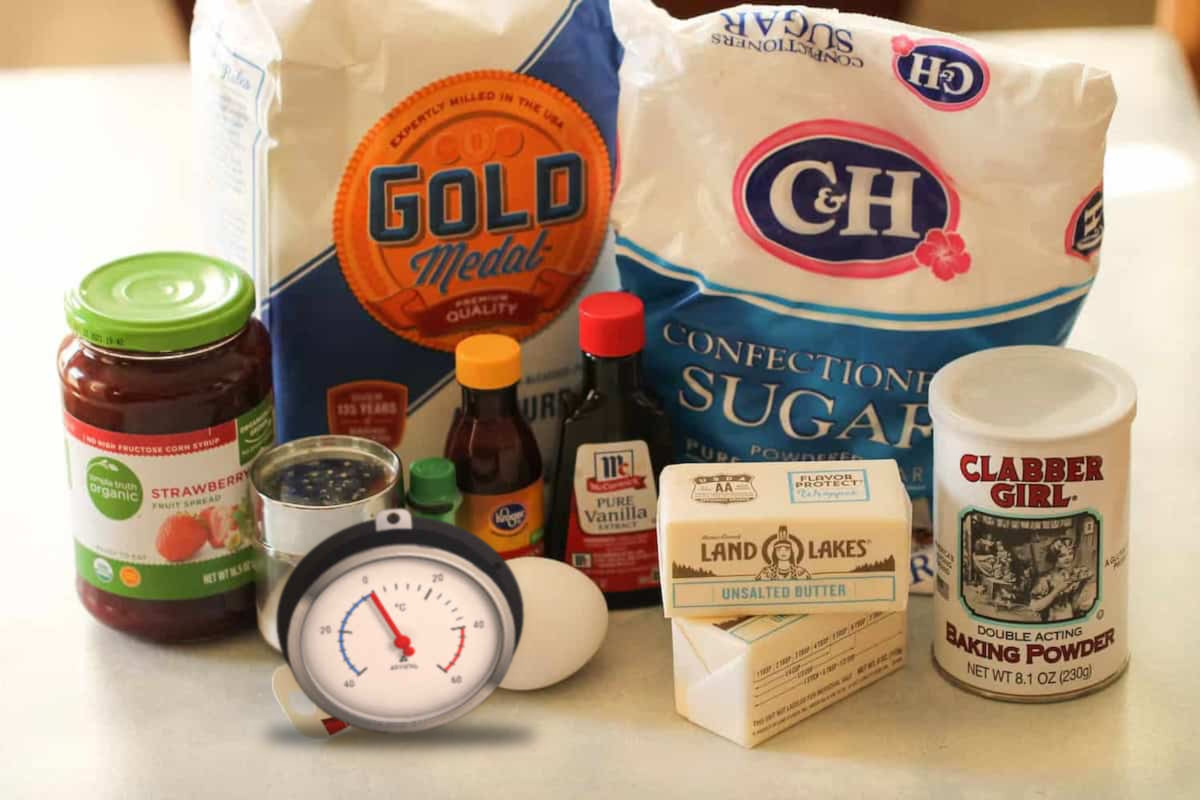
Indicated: 0 (°C)
